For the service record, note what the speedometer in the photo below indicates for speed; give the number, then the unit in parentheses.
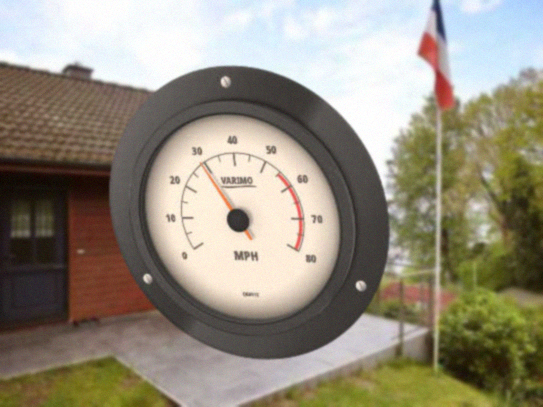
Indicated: 30 (mph)
